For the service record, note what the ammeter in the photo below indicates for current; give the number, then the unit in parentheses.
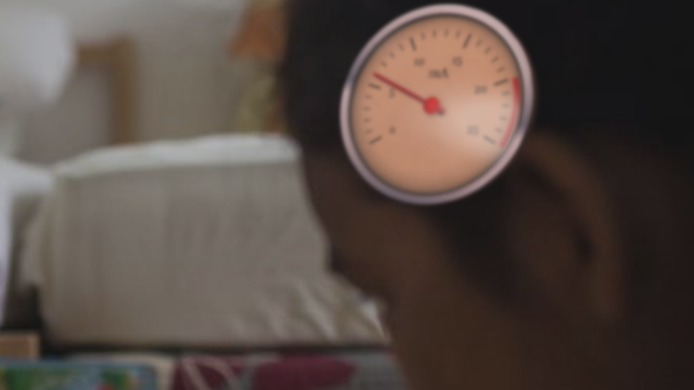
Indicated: 6 (mA)
